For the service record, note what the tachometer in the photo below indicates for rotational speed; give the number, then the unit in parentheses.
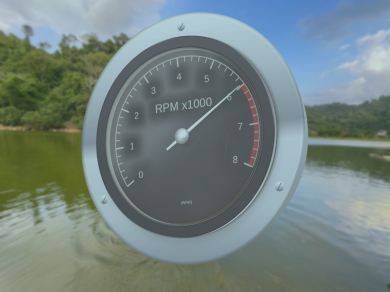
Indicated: 6000 (rpm)
